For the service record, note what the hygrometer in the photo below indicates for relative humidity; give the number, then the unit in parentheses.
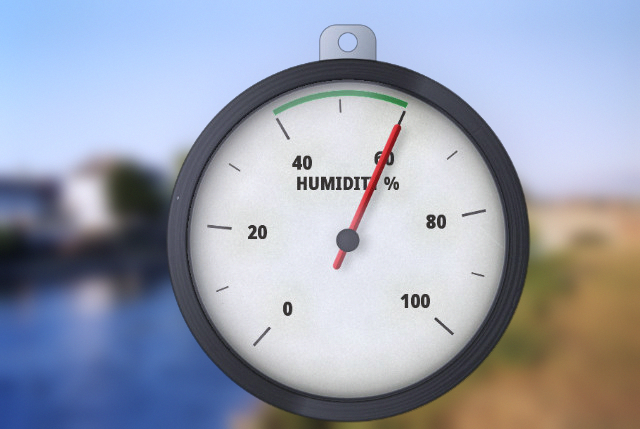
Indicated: 60 (%)
